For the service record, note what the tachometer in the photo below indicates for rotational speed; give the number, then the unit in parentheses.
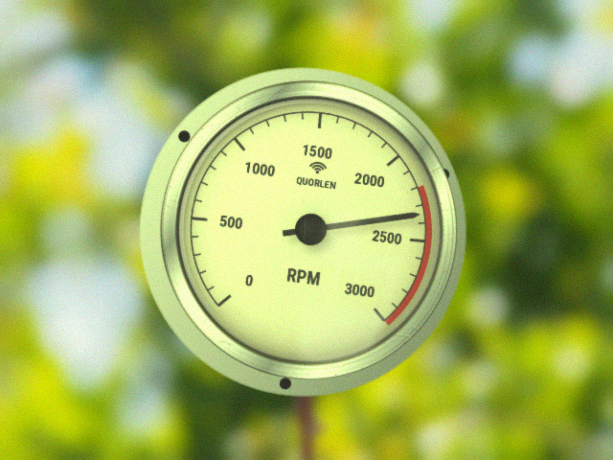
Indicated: 2350 (rpm)
